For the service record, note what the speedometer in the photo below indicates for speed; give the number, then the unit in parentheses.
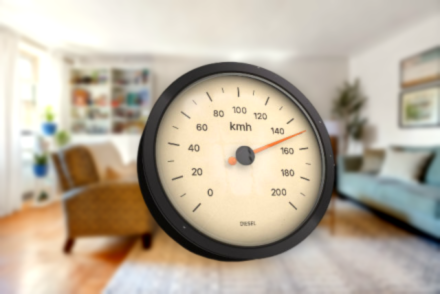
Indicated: 150 (km/h)
